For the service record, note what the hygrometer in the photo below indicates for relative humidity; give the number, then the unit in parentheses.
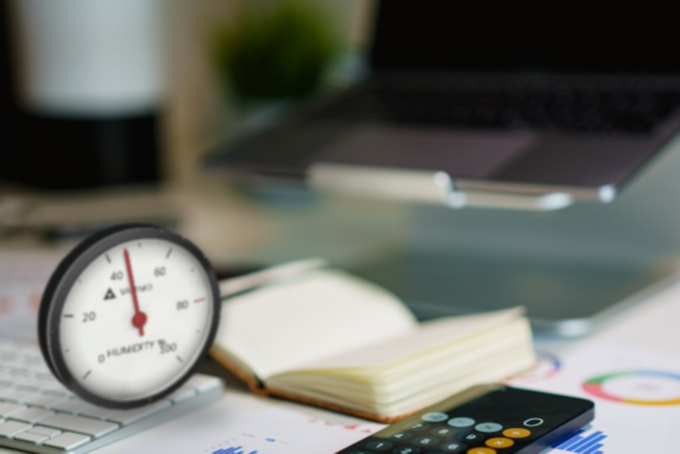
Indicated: 45 (%)
